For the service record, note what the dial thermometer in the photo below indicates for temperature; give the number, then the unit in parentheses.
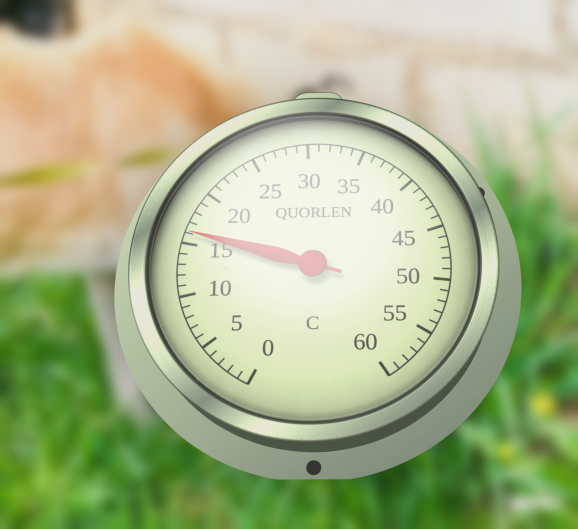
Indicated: 16 (°C)
